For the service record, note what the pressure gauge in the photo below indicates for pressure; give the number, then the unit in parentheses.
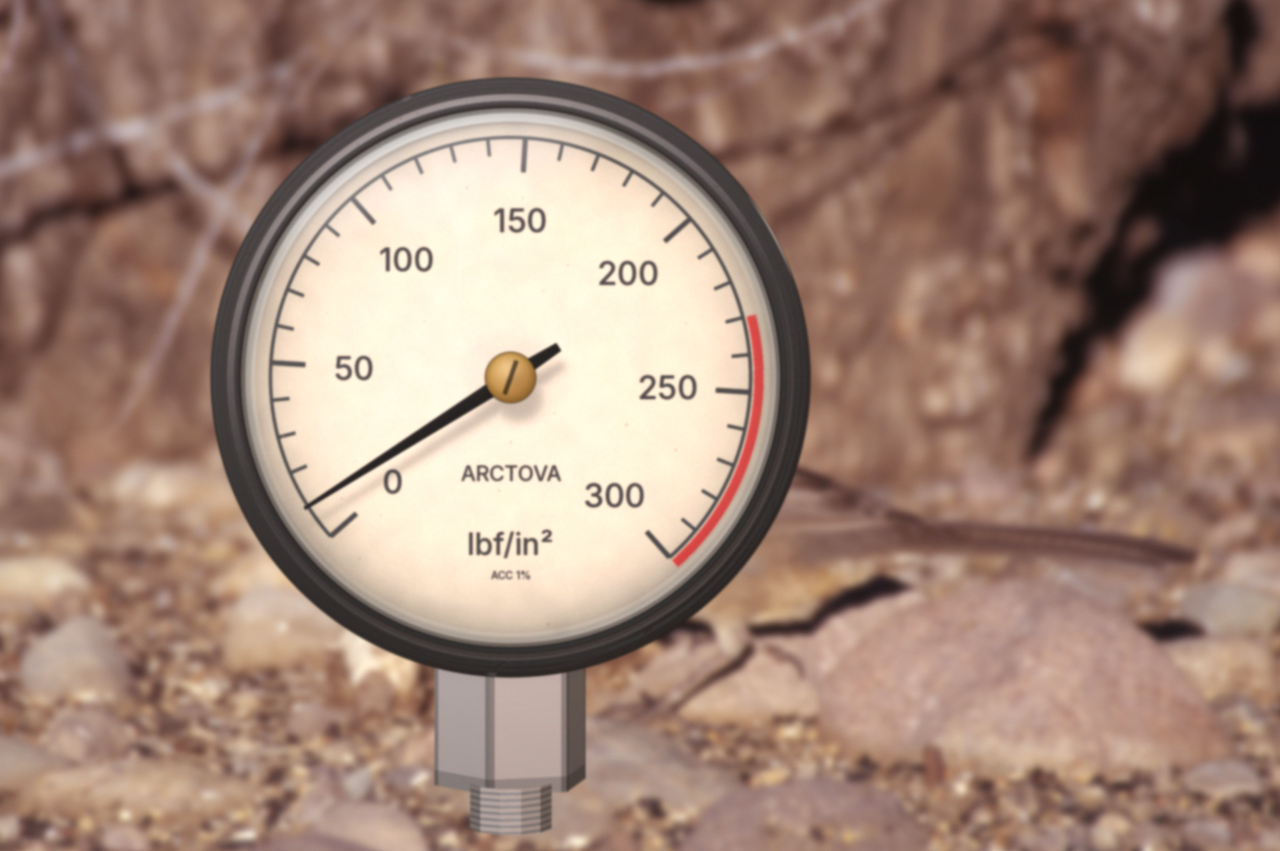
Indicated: 10 (psi)
